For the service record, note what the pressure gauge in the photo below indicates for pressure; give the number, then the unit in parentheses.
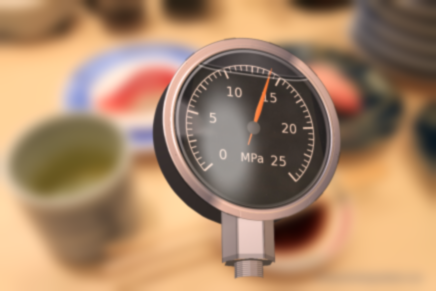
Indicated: 14 (MPa)
